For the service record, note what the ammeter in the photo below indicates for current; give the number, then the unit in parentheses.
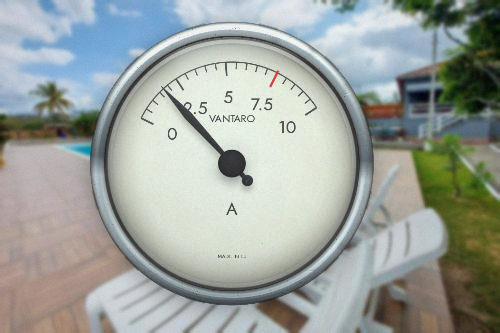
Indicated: 1.75 (A)
